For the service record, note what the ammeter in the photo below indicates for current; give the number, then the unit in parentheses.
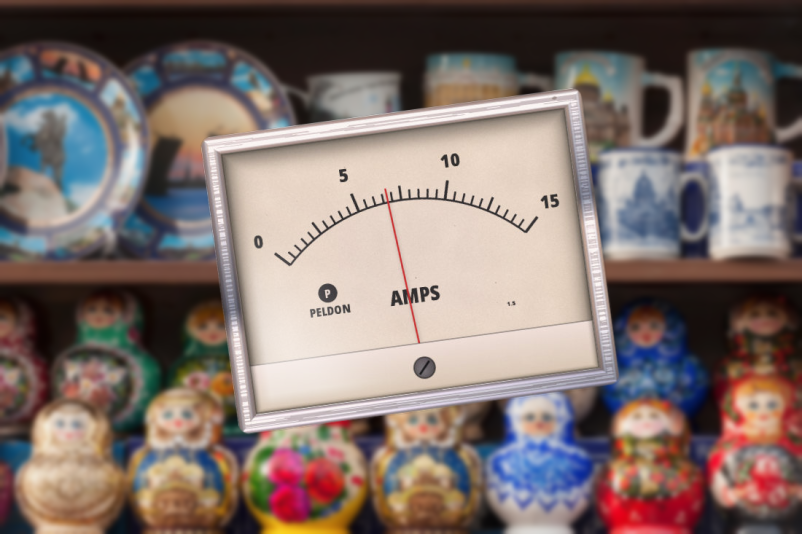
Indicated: 6.75 (A)
